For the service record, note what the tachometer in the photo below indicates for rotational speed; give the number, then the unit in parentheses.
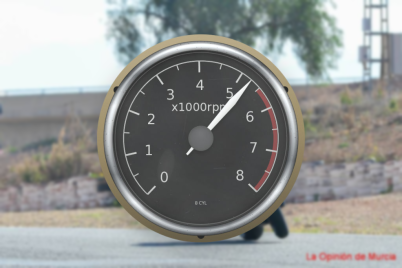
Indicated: 5250 (rpm)
